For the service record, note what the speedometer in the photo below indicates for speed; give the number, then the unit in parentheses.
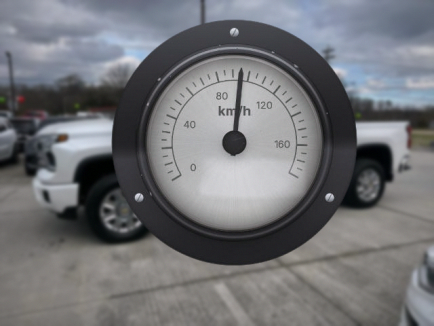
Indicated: 95 (km/h)
